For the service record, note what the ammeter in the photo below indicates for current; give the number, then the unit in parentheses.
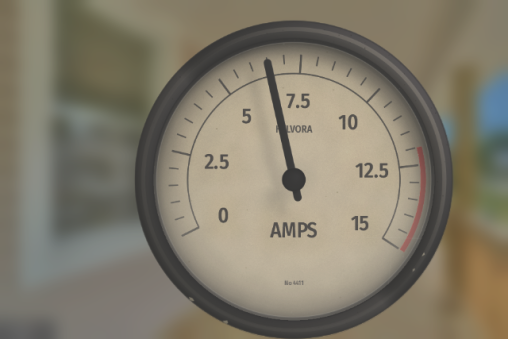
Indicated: 6.5 (A)
